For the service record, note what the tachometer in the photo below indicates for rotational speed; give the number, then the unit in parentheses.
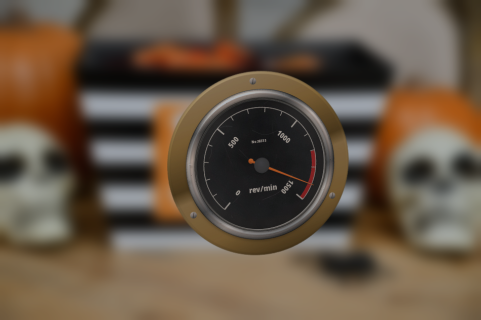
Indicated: 1400 (rpm)
